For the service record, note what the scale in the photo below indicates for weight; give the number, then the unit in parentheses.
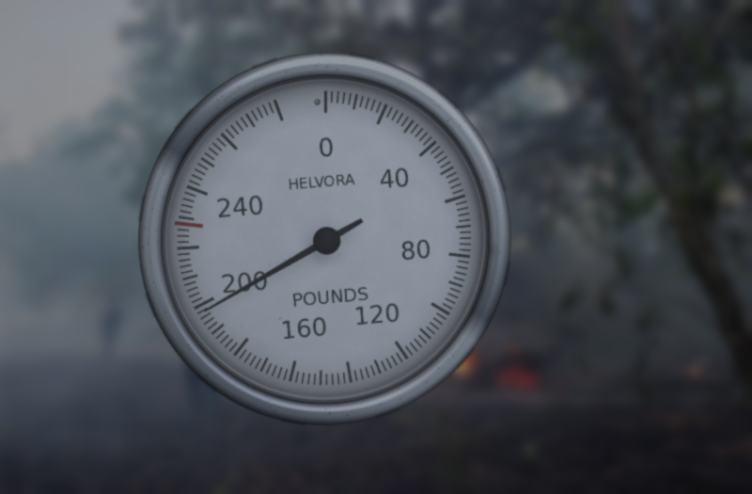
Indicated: 198 (lb)
